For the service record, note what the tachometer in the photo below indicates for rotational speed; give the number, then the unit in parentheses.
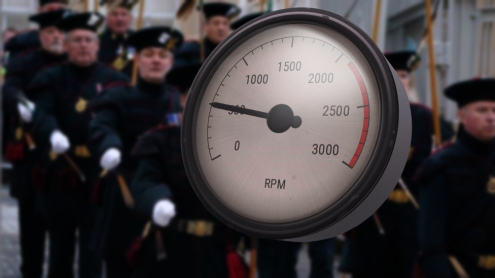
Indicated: 500 (rpm)
